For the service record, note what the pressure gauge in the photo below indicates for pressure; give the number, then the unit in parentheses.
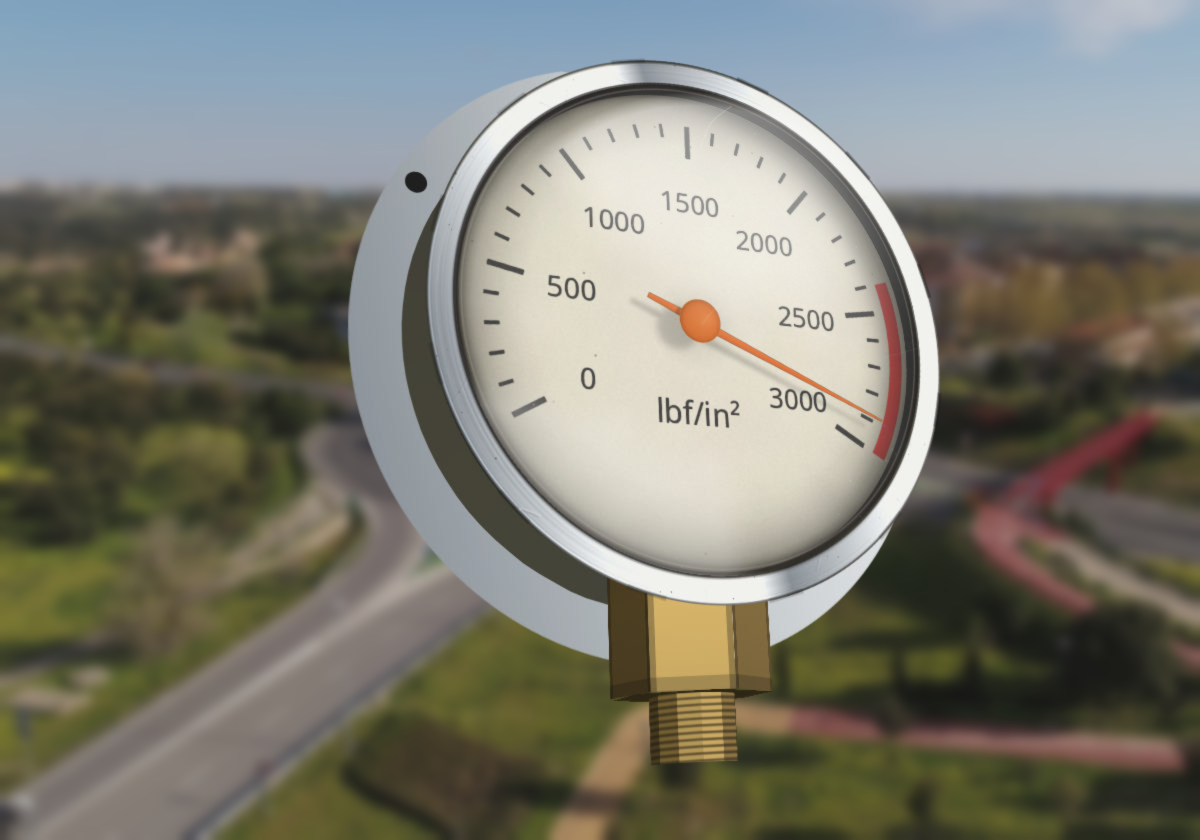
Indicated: 2900 (psi)
